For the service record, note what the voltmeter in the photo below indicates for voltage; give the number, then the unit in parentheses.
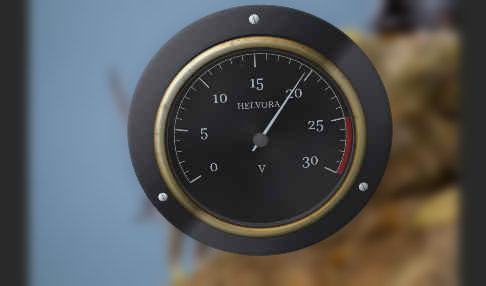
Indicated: 19.5 (V)
